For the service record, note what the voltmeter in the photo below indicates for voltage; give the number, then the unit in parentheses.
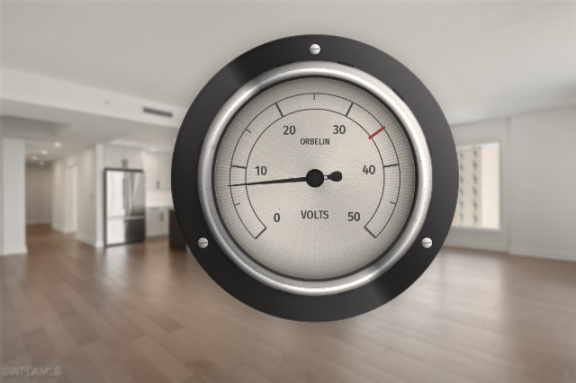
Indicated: 7.5 (V)
